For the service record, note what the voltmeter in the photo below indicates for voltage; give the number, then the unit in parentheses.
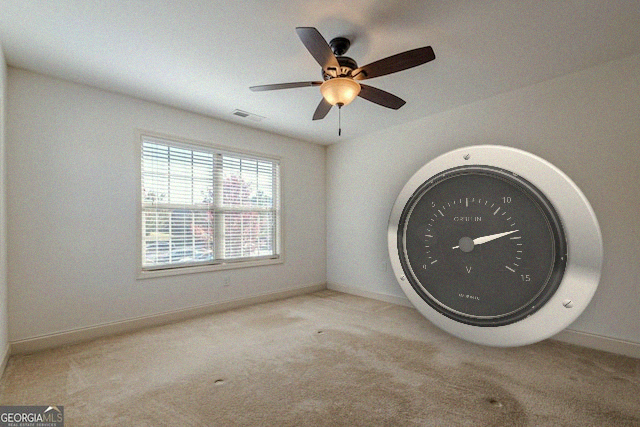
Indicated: 12 (V)
